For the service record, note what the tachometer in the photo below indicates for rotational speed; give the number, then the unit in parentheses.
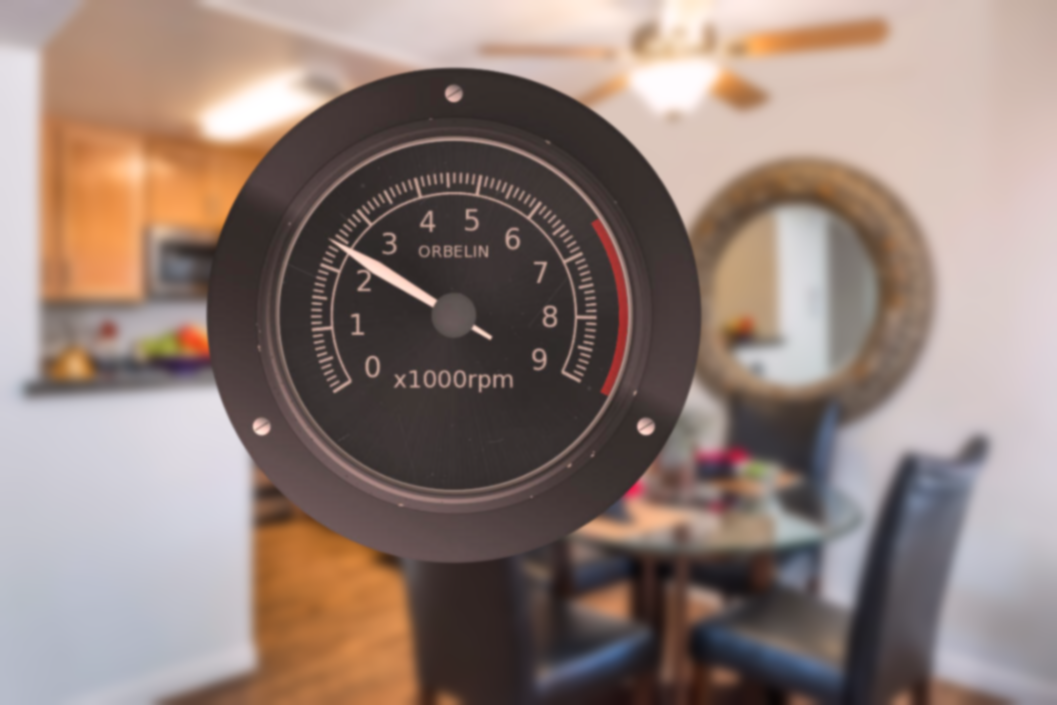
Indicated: 2400 (rpm)
